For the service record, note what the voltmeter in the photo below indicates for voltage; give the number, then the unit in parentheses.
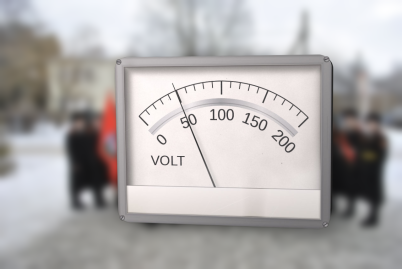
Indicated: 50 (V)
